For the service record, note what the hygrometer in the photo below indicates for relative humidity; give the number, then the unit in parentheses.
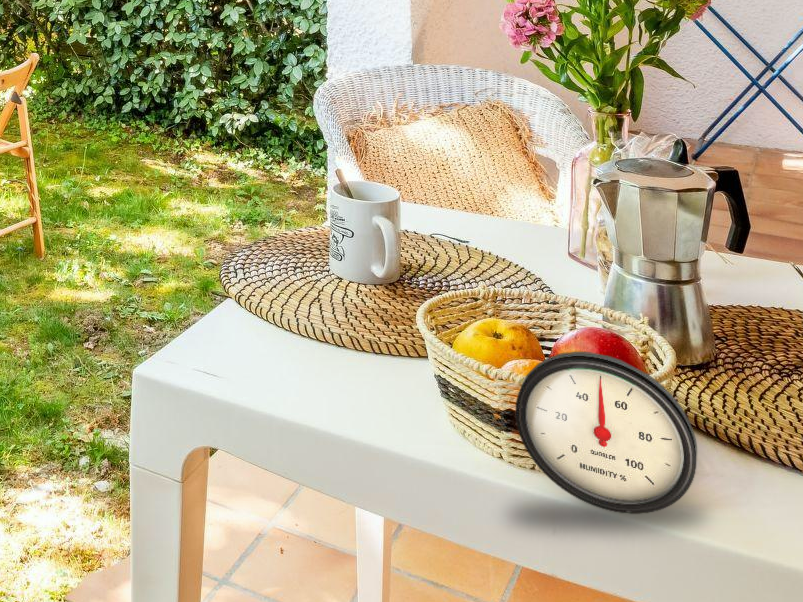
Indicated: 50 (%)
